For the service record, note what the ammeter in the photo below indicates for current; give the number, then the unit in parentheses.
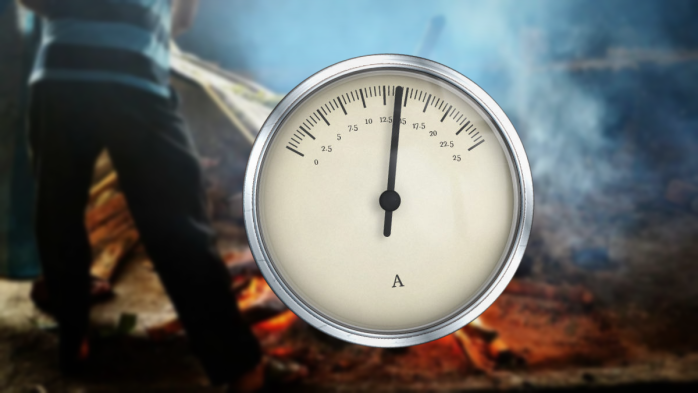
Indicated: 14 (A)
